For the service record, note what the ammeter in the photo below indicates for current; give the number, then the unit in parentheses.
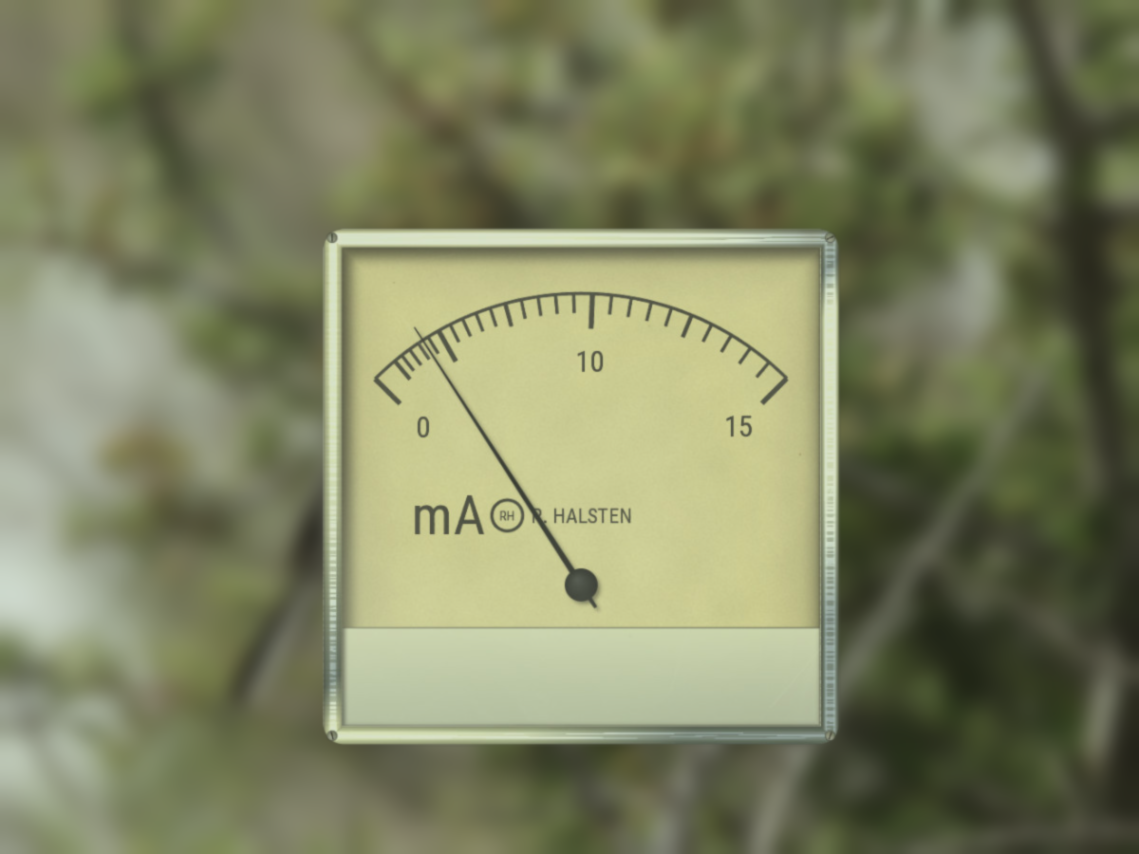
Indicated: 4.25 (mA)
